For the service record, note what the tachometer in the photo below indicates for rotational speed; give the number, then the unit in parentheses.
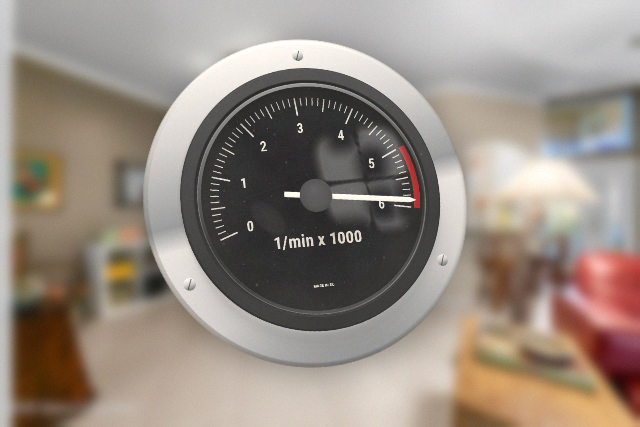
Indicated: 5900 (rpm)
